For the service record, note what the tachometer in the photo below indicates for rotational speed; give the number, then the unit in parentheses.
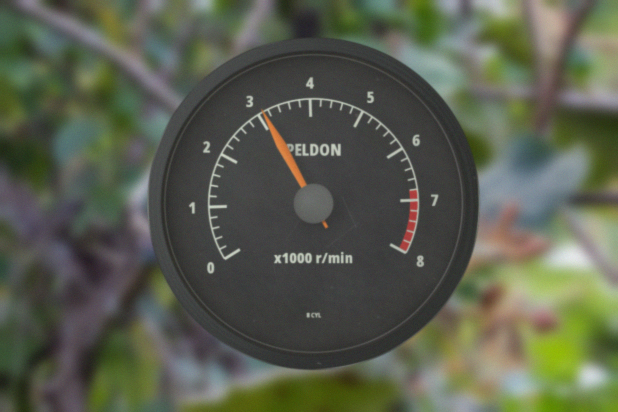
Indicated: 3100 (rpm)
